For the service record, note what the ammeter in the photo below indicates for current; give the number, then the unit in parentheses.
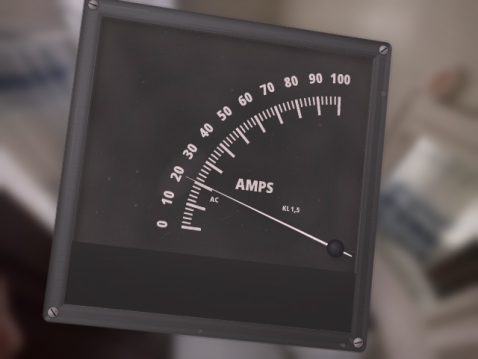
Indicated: 20 (A)
